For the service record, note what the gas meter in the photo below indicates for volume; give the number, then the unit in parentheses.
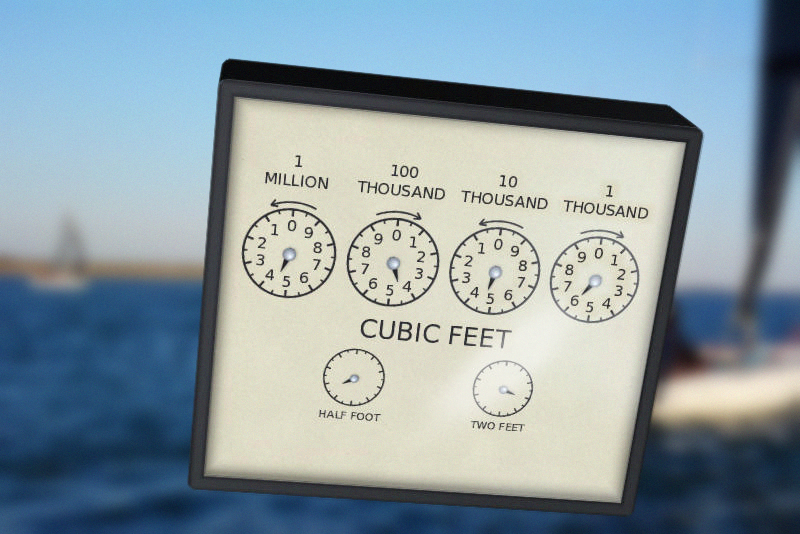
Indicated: 444600 (ft³)
